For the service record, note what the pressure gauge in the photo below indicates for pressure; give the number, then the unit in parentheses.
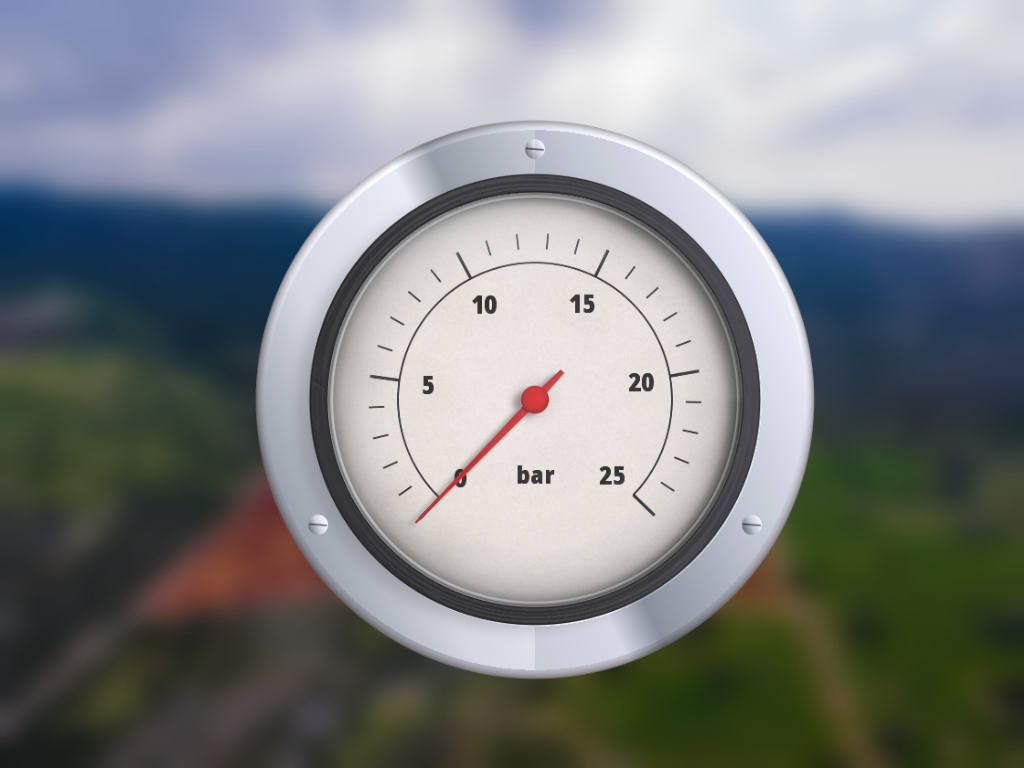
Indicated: 0 (bar)
